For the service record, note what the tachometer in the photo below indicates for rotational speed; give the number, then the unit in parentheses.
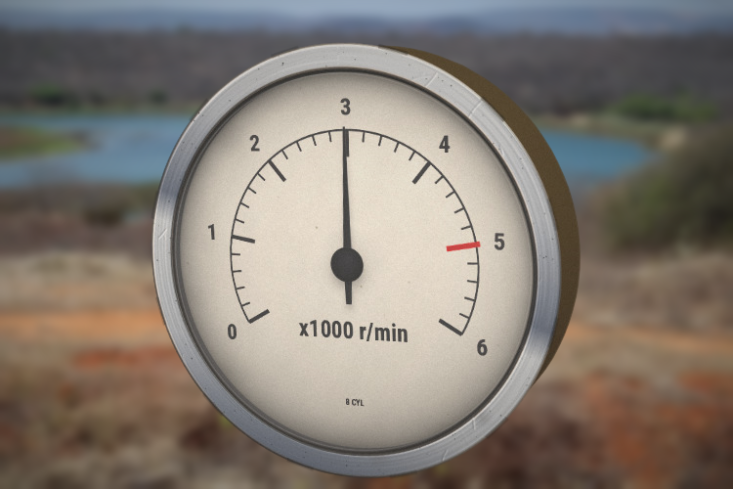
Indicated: 3000 (rpm)
